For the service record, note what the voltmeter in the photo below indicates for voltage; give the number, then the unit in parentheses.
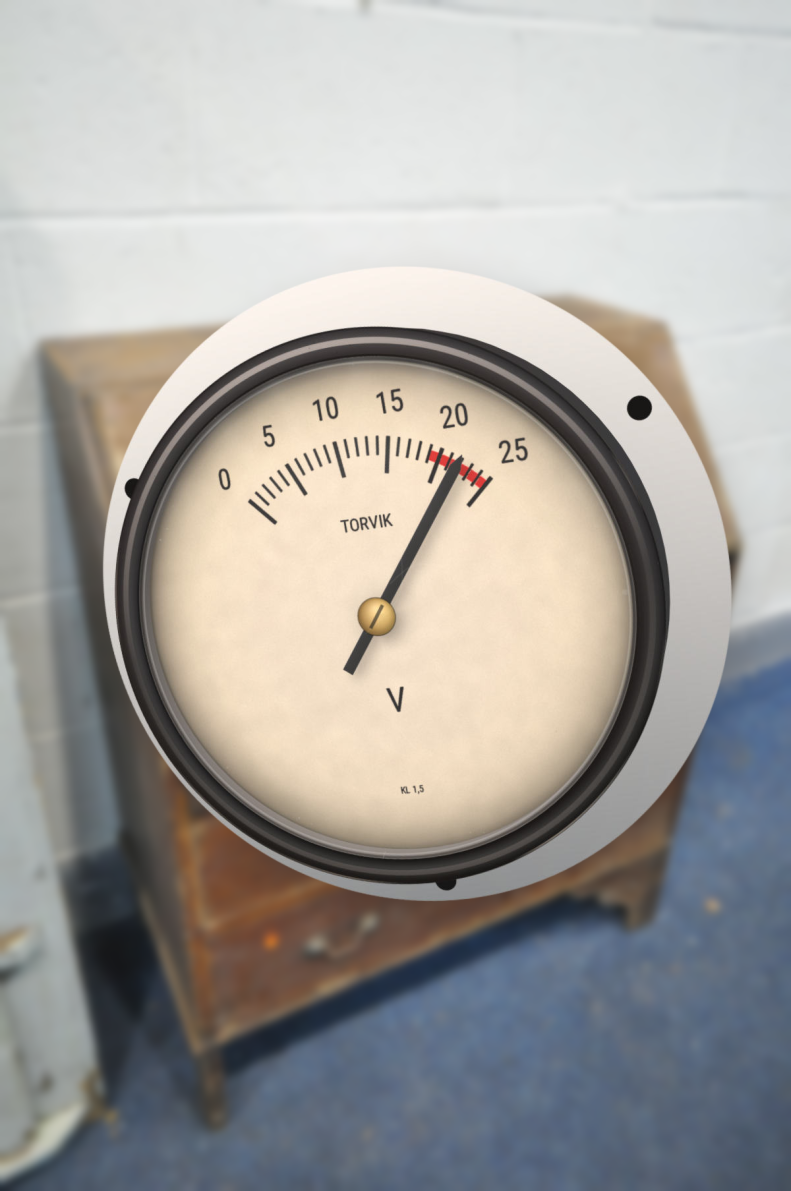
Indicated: 22 (V)
